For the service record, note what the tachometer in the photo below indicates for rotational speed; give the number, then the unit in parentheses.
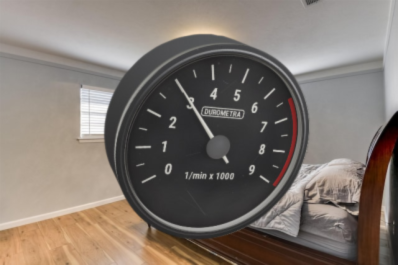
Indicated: 3000 (rpm)
